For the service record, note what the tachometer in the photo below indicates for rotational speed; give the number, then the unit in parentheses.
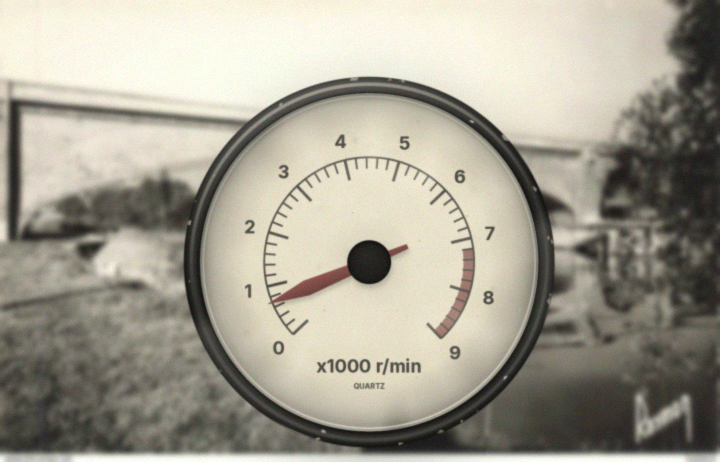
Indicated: 700 (rpm)
